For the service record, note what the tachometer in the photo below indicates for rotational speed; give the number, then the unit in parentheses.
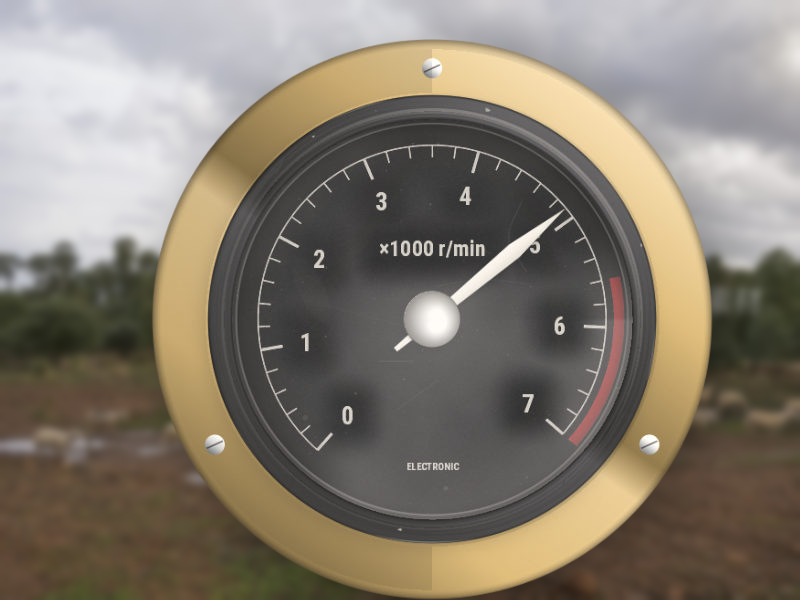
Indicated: 4900 (rpm)
